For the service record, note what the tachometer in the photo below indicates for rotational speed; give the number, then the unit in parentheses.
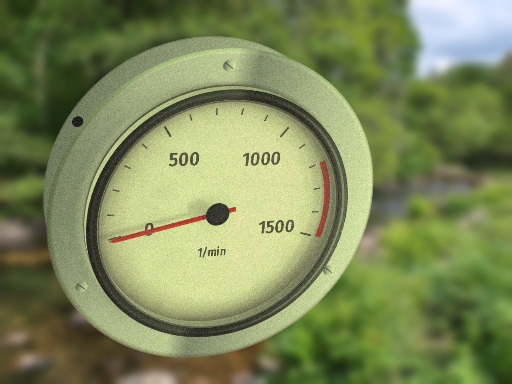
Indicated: 0 (rpm)
